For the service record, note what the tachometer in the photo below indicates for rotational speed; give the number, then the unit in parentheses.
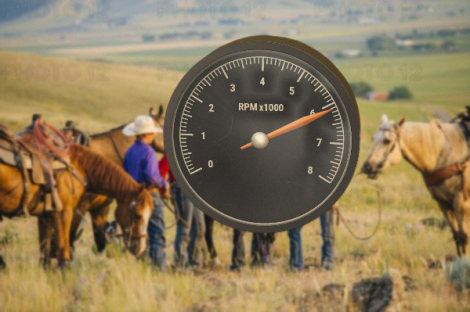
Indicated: 6100 (rpm)
